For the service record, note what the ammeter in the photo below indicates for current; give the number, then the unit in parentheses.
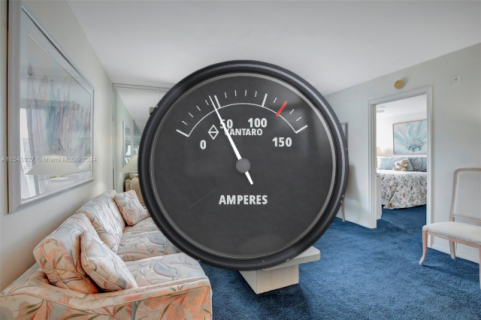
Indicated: 45 (A)
